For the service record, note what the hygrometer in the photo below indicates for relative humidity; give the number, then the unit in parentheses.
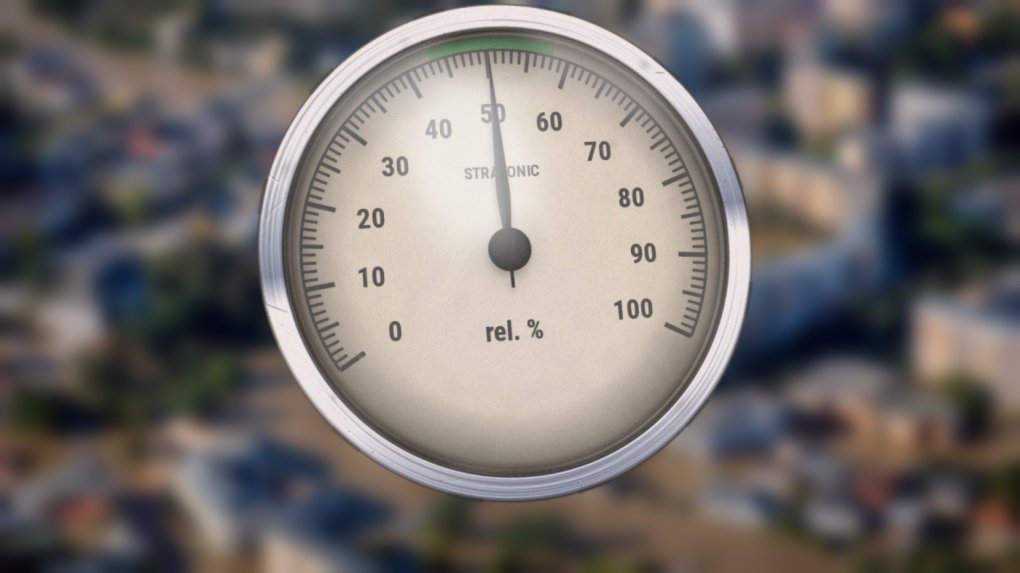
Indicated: 50 (%)
